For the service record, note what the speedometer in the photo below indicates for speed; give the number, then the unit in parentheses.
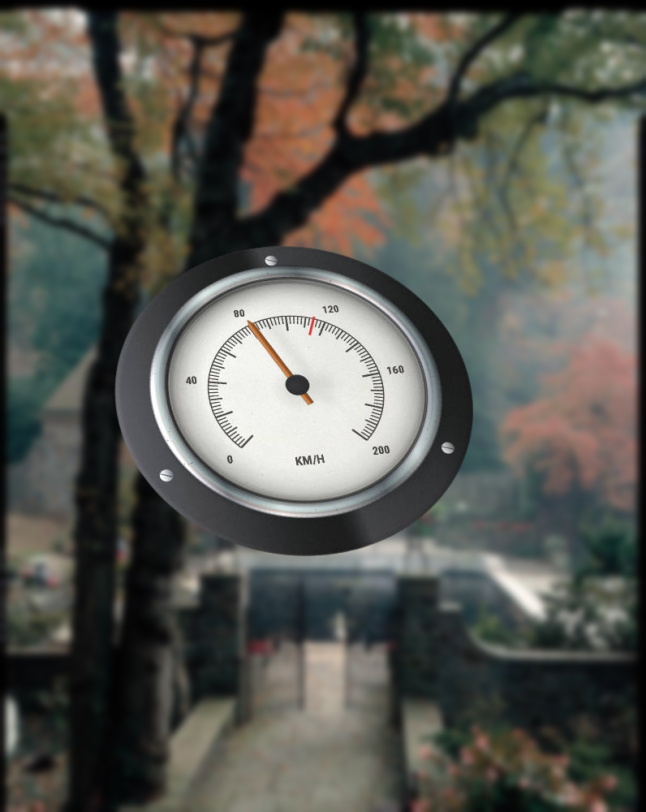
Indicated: 80 (km/h)
